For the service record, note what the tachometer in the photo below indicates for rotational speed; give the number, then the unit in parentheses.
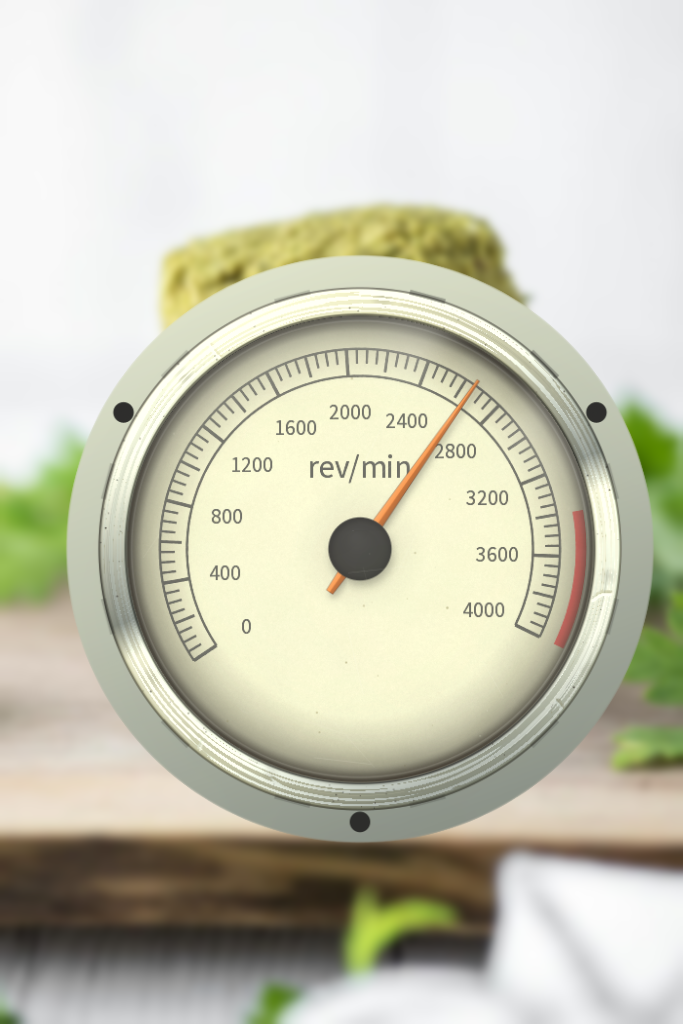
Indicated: 2650 (rpm)
